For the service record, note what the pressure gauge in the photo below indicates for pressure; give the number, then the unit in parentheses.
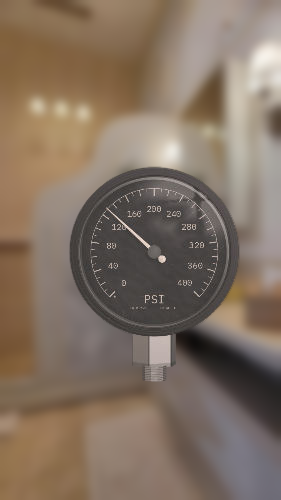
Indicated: 130 (psi)
